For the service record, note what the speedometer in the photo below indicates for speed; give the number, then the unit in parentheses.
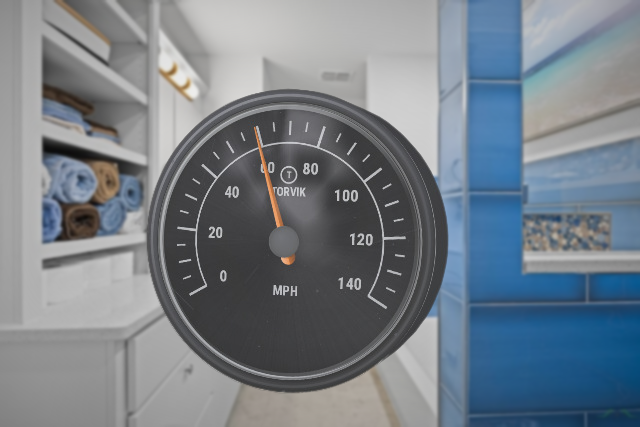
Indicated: 60 (mph)
